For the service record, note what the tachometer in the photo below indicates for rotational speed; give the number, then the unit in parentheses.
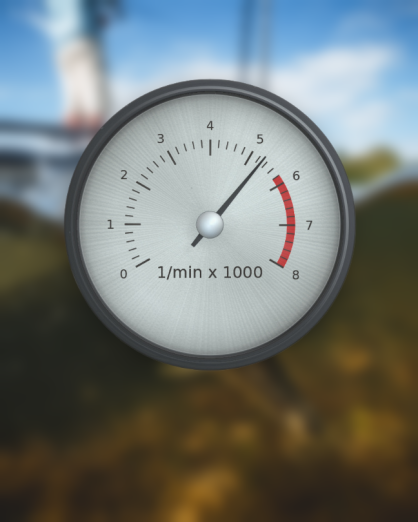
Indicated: 5300 (rpm)
